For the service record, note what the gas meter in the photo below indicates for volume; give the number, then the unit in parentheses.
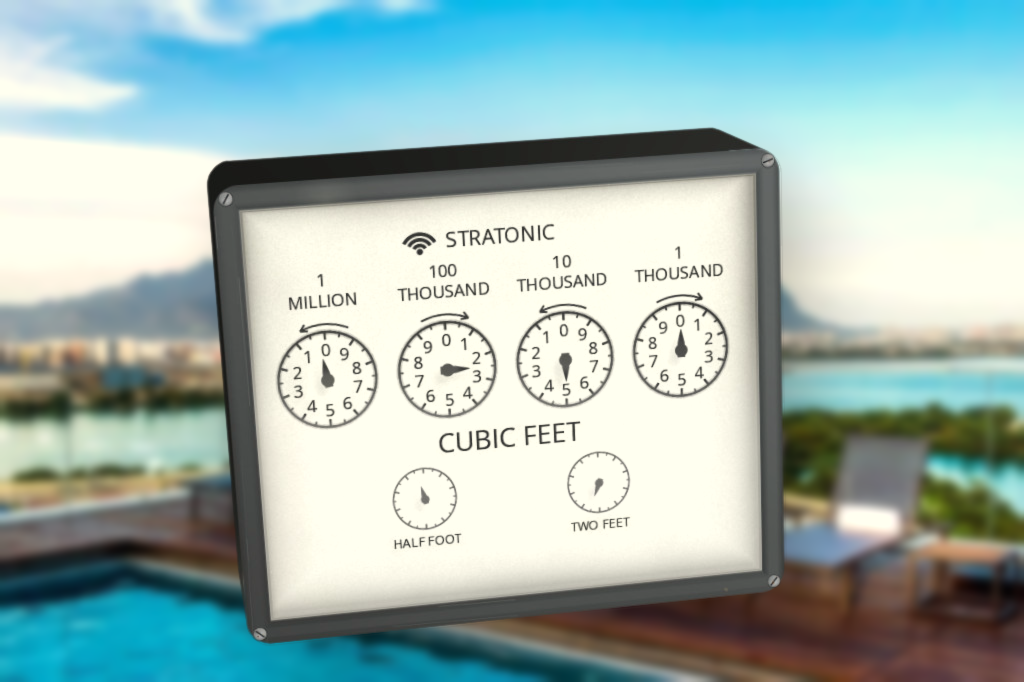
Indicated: 25000 (ft³)
